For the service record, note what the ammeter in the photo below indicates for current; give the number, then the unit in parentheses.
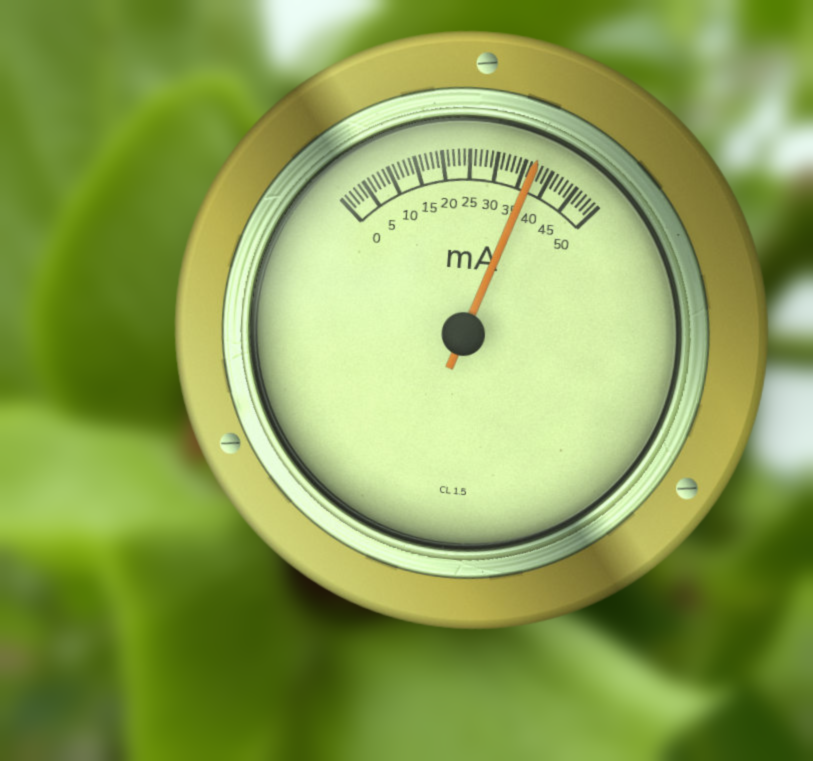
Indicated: 37 (mA)
